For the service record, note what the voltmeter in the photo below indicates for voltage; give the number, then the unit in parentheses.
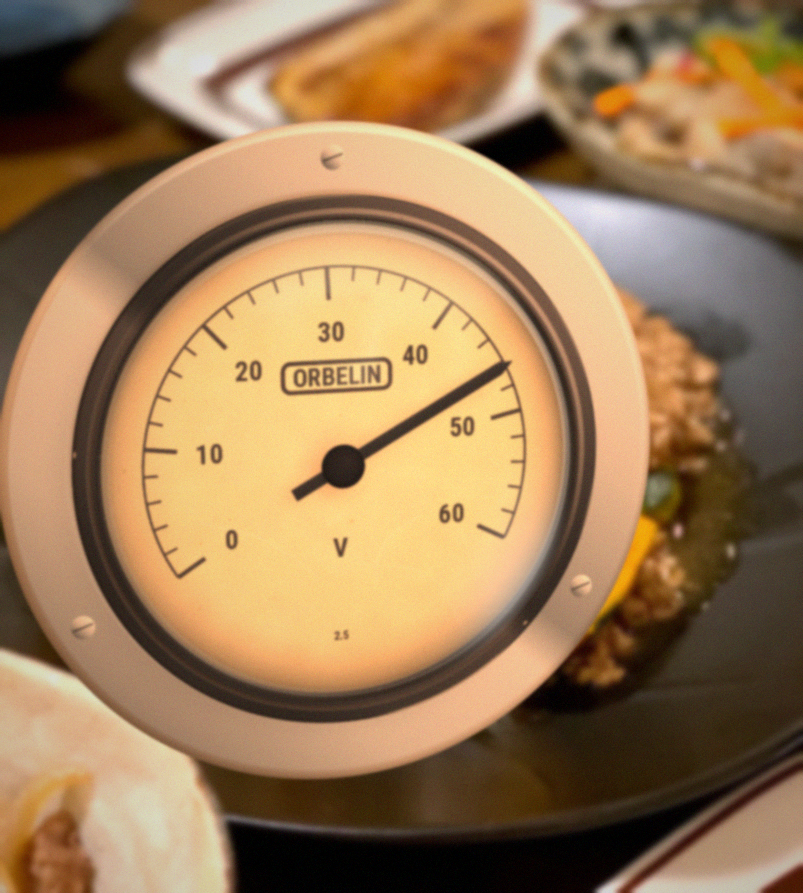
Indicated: 46 (V)
